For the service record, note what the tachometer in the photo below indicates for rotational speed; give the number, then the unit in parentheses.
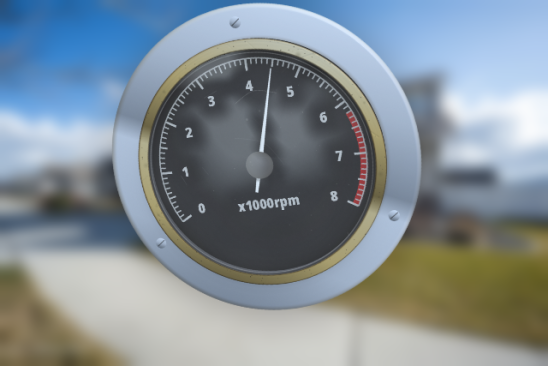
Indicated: 4500 (rpm)
